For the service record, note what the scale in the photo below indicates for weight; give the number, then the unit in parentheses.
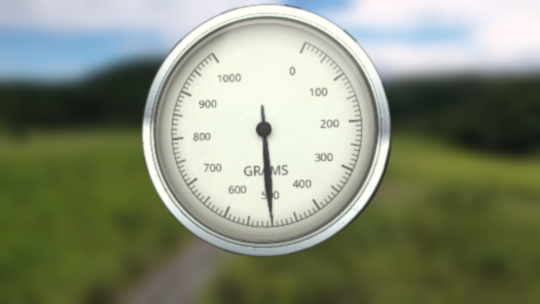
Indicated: 500 (g)
